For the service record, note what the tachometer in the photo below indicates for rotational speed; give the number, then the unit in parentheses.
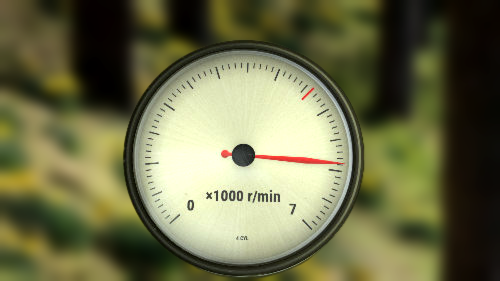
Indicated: 5900 (rpm)
